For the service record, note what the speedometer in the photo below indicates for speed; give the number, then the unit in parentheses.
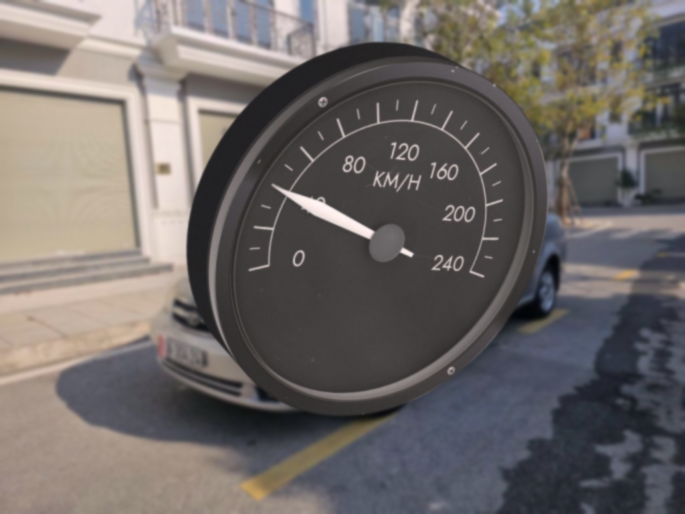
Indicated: 40 (km/h)
